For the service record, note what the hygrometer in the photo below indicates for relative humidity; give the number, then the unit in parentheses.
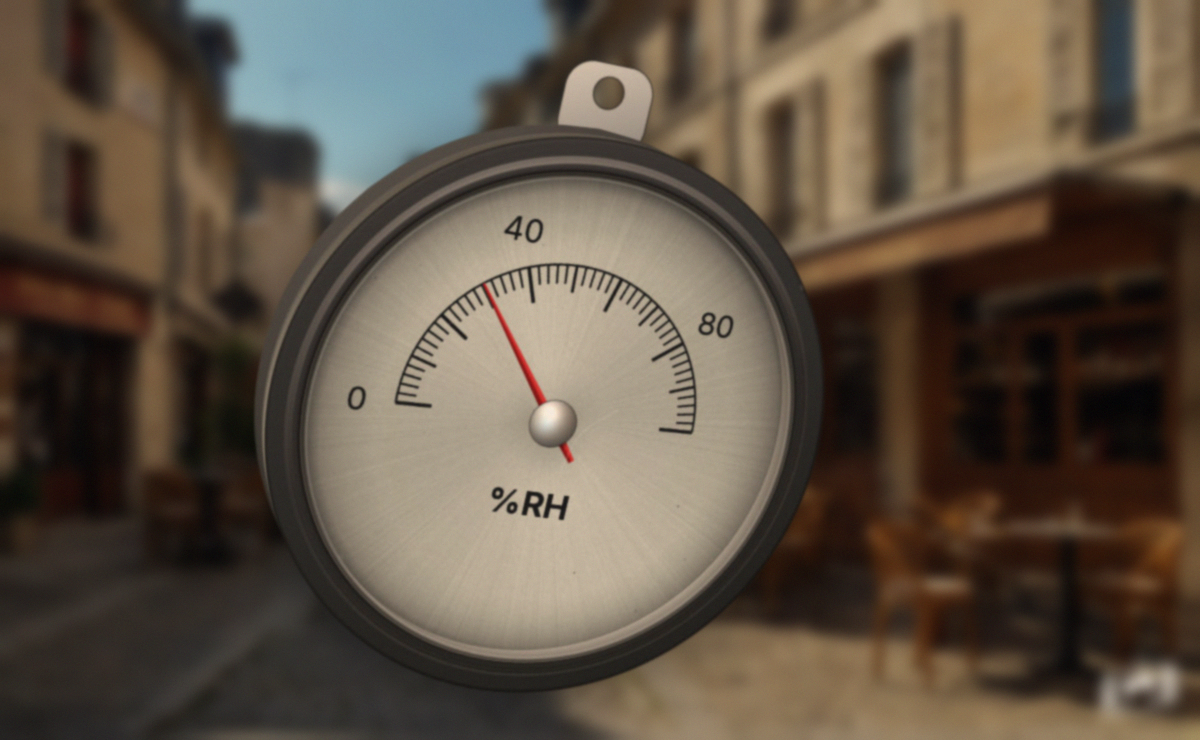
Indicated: 30 (%)
